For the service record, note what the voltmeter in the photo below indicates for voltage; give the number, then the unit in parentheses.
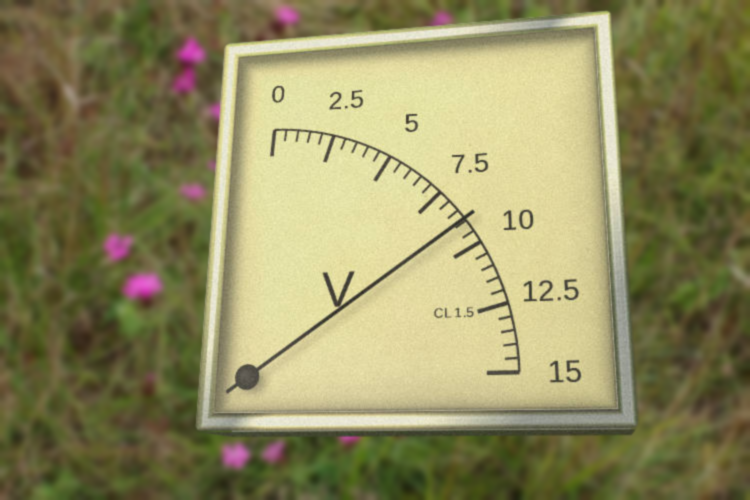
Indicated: 9 (V)
